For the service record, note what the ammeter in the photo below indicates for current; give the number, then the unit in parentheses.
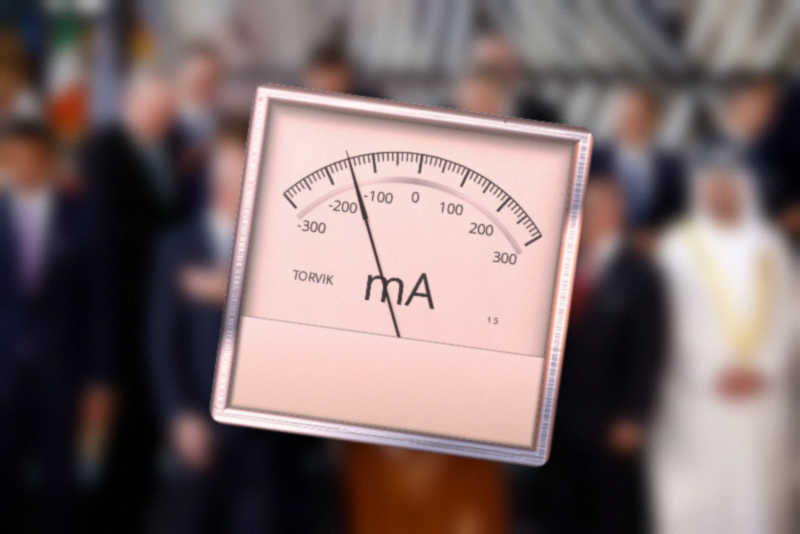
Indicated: -150 (mA)
